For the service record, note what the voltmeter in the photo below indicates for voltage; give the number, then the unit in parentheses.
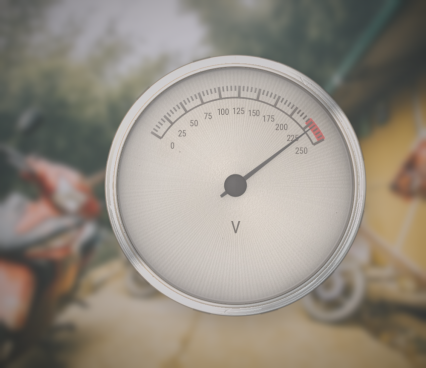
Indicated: 230 (V)
